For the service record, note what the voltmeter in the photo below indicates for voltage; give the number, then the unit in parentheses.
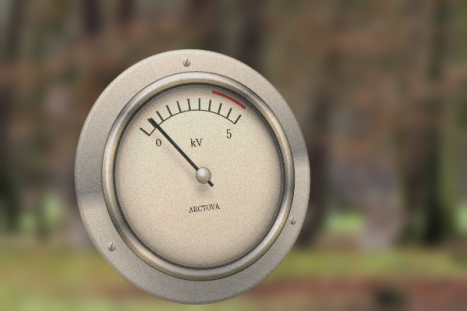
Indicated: 0.5 (kV)
